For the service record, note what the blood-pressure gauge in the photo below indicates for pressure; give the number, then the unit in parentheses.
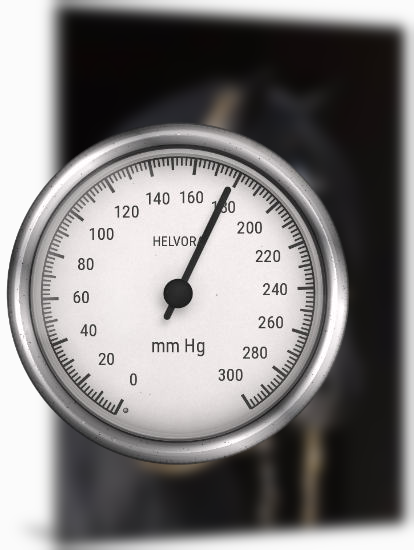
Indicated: 178 (mmHg)
